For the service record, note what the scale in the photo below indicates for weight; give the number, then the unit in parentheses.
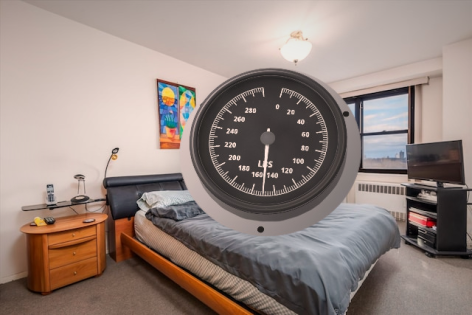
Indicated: 150 (lb)
